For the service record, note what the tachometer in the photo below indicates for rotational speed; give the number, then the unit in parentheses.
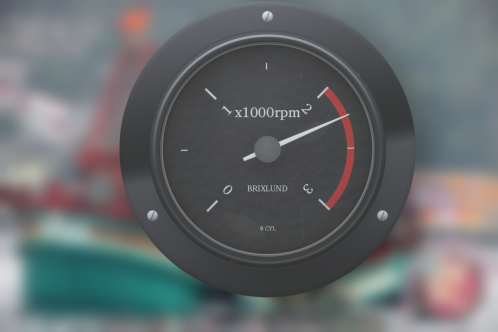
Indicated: 2250 (rpm)
